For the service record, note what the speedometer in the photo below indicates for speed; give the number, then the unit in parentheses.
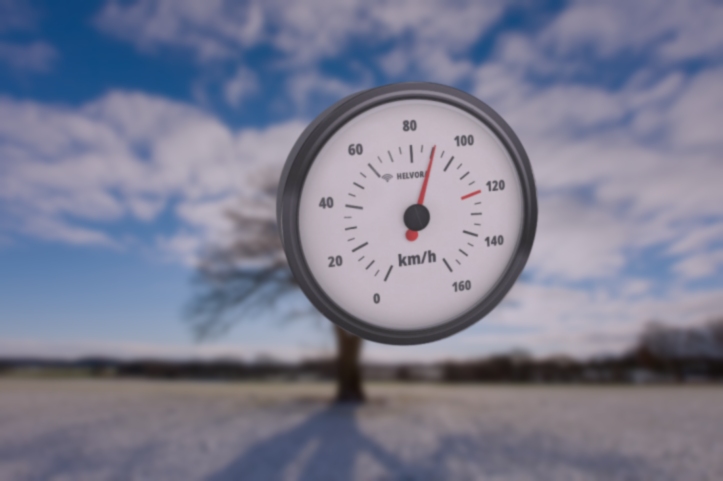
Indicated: 90 (km/h)
